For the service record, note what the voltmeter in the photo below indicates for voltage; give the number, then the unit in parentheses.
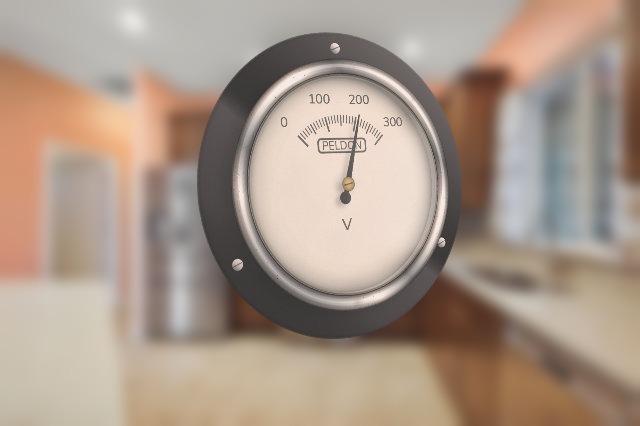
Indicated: 200 (V)
